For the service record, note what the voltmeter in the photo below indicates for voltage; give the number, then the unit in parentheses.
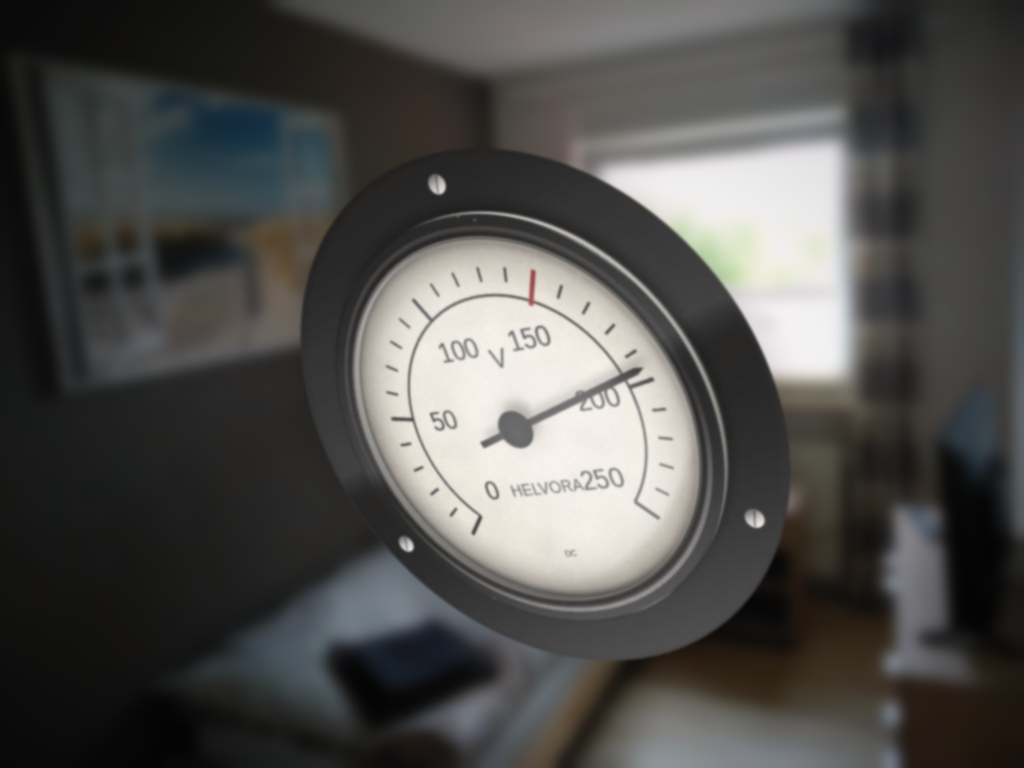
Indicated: 195 (V)
